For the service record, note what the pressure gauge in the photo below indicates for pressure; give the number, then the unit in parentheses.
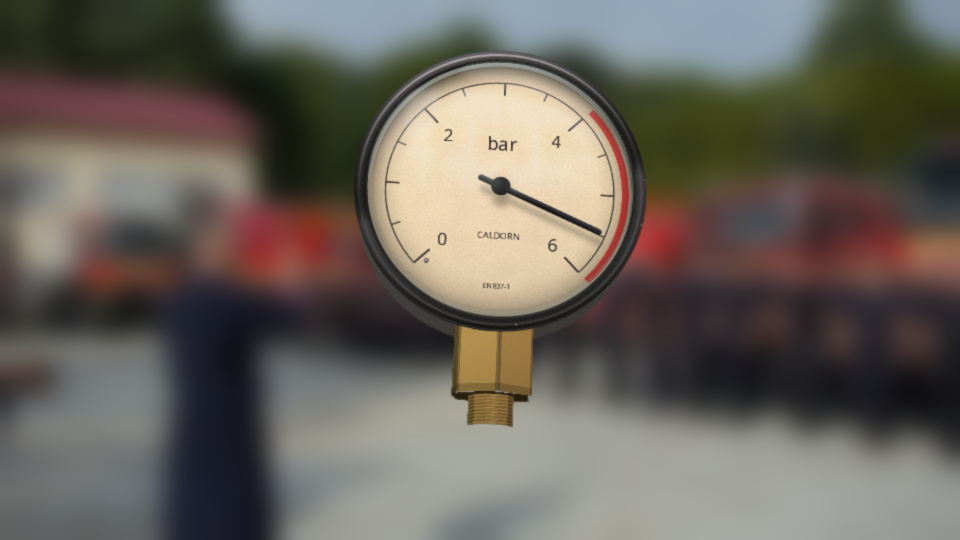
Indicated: 5.5 (bar)
